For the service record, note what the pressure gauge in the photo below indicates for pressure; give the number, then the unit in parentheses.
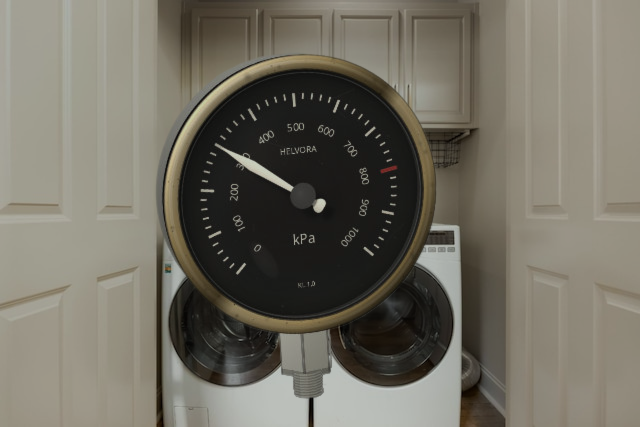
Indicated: 300 (kPa)
